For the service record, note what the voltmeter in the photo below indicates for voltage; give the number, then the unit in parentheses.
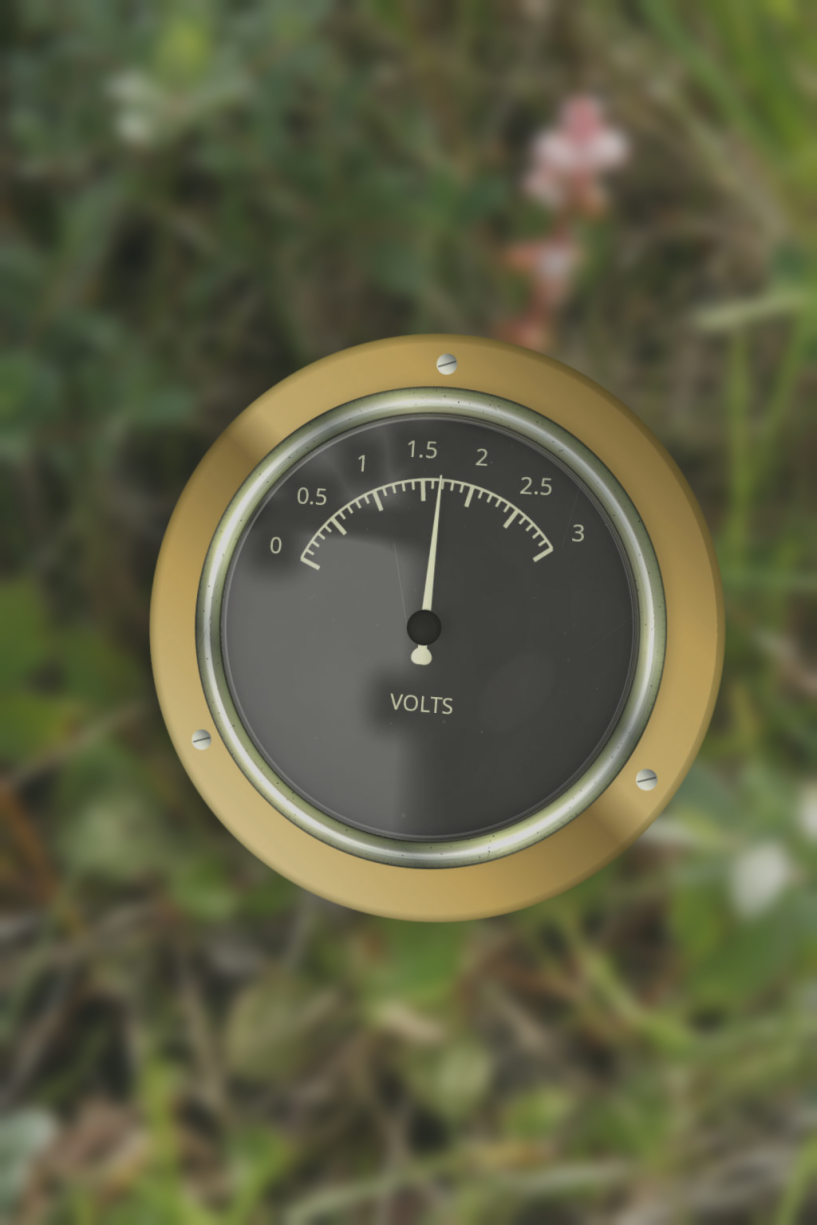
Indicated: 1.7 (V)
